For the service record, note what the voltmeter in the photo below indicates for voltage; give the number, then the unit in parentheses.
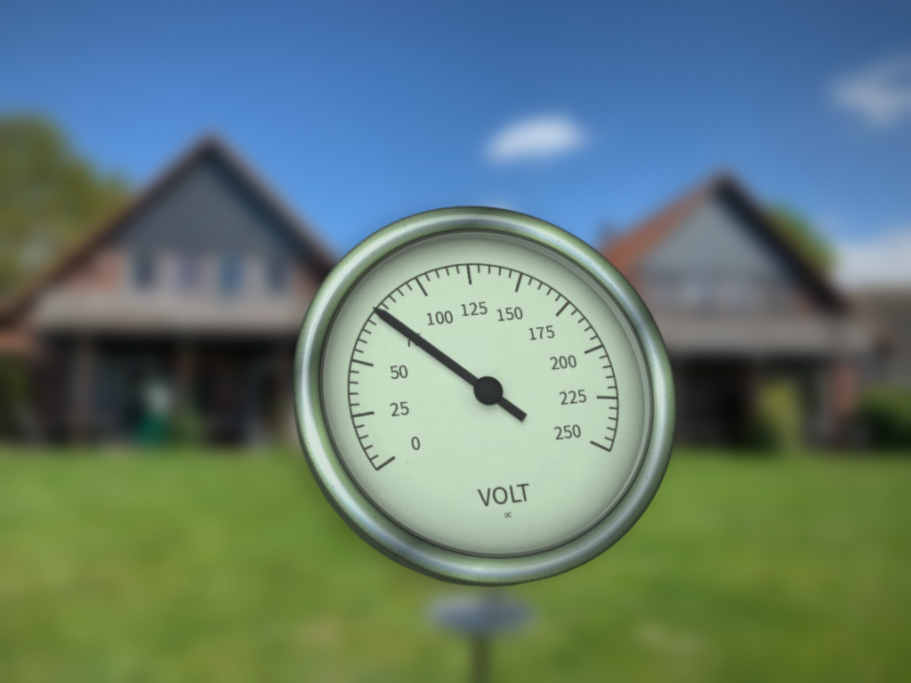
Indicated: 75 (V)
